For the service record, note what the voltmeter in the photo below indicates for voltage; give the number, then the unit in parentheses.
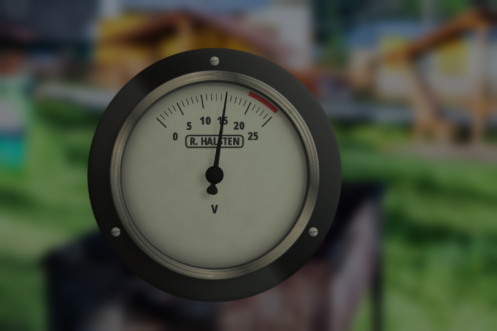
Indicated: 15 (V)
